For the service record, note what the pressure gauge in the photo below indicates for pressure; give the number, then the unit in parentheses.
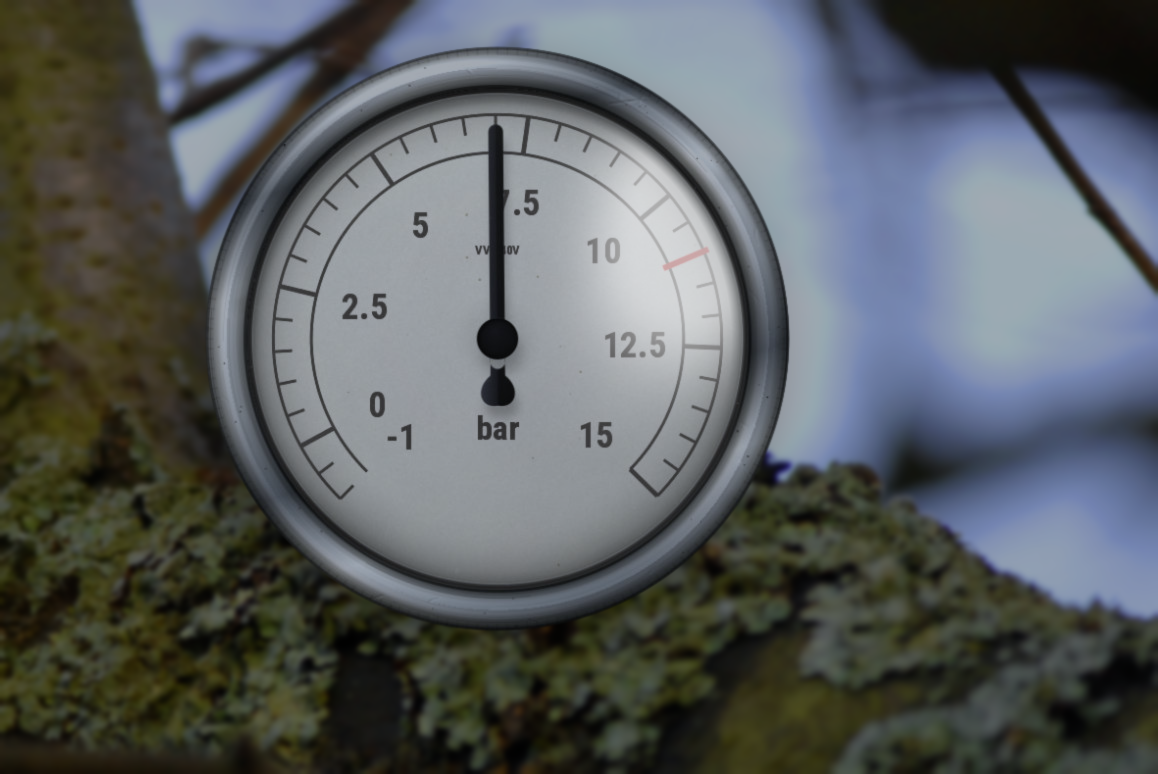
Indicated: 7 (bar)
